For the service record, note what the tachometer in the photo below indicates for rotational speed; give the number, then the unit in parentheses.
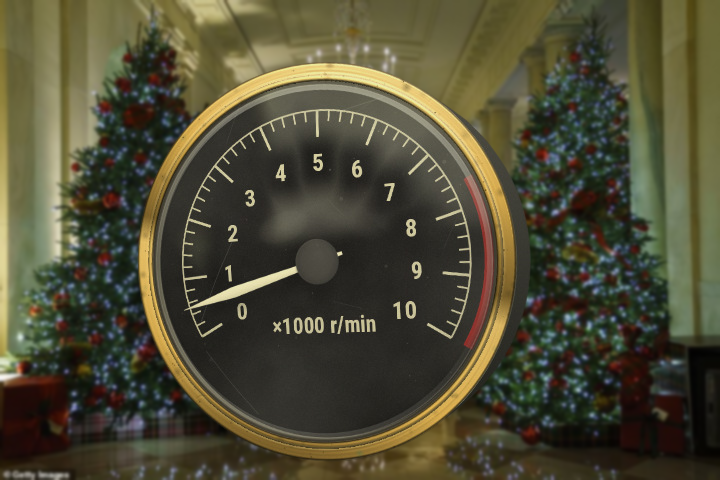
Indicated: 500 (rpm)
